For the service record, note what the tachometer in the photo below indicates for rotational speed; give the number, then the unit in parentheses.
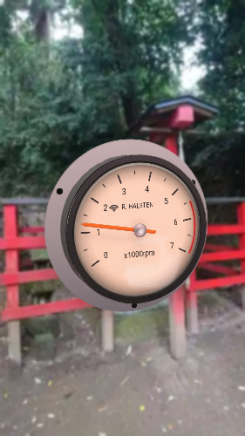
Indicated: 1250 (rpm)
